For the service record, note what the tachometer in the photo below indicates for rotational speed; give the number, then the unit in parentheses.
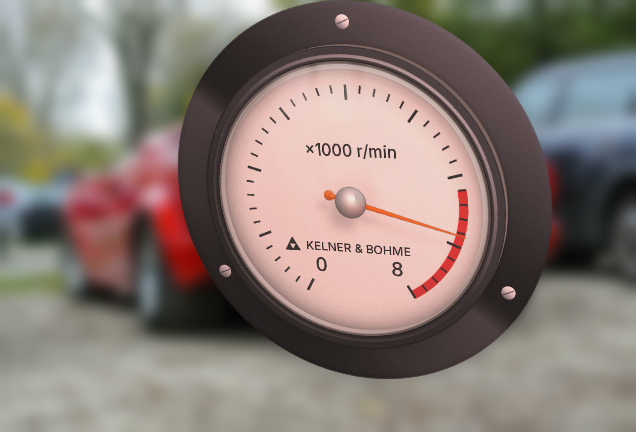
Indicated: 6800 (rpm)
